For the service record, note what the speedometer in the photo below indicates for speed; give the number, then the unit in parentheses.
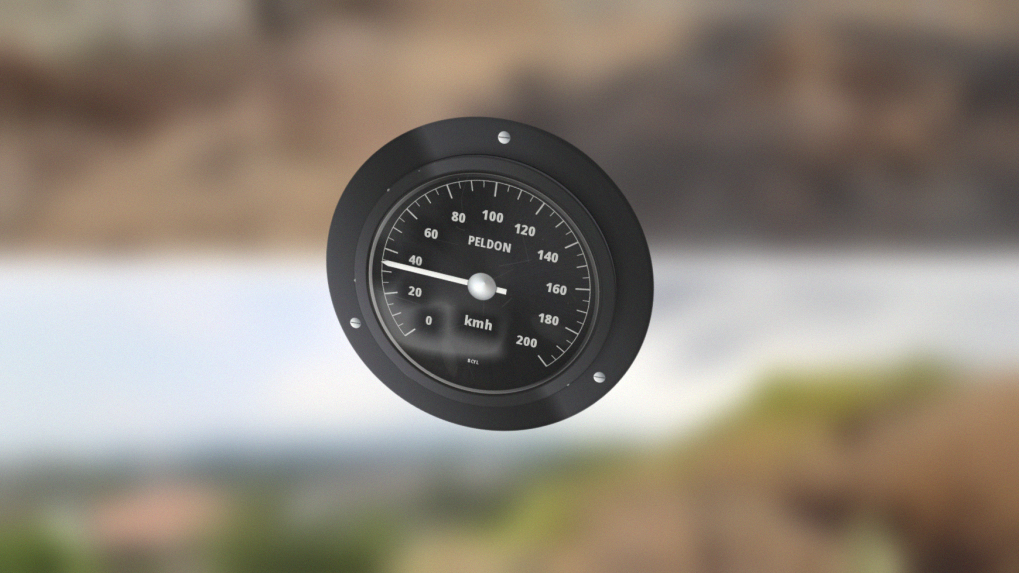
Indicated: 35 (km/h)
